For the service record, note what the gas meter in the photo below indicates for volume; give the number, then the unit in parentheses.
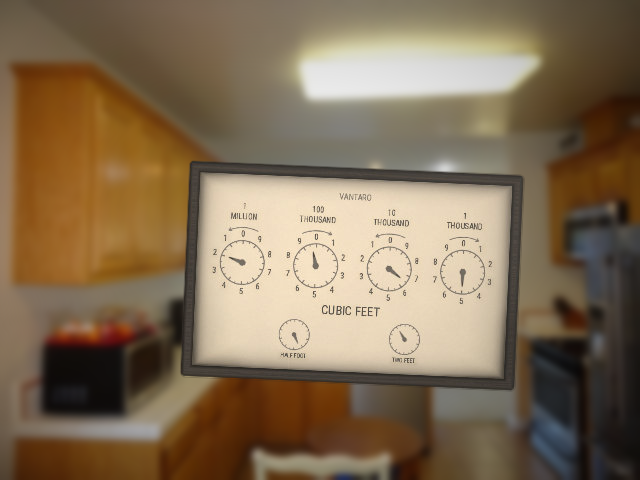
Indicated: 196500 (ft³)
